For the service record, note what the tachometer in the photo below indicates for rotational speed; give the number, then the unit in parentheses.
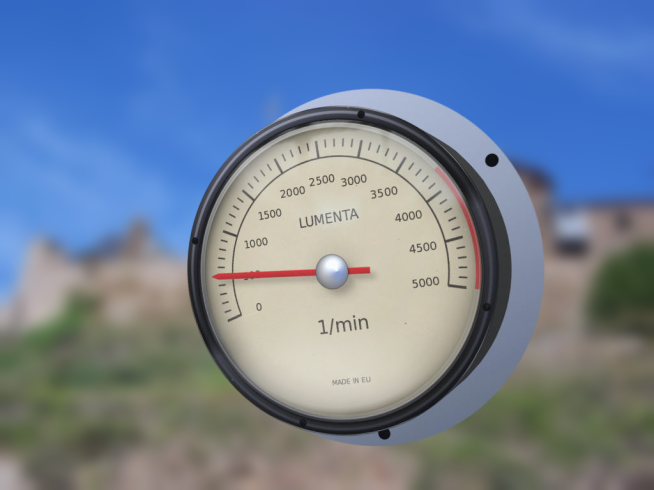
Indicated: 500 (rpm)
